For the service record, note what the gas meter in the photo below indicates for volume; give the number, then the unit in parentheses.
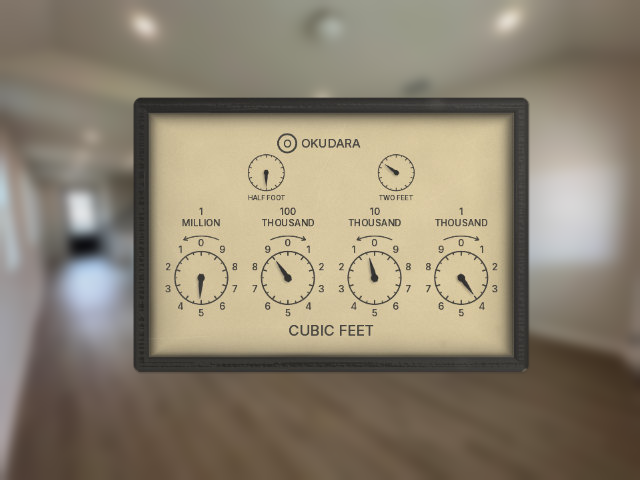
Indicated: 490400 (ft³)
